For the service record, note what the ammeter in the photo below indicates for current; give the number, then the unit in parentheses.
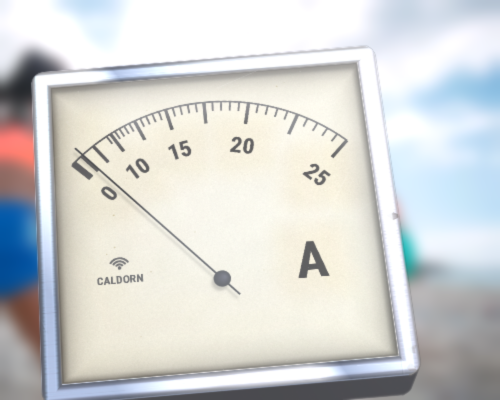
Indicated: 5 (A)
